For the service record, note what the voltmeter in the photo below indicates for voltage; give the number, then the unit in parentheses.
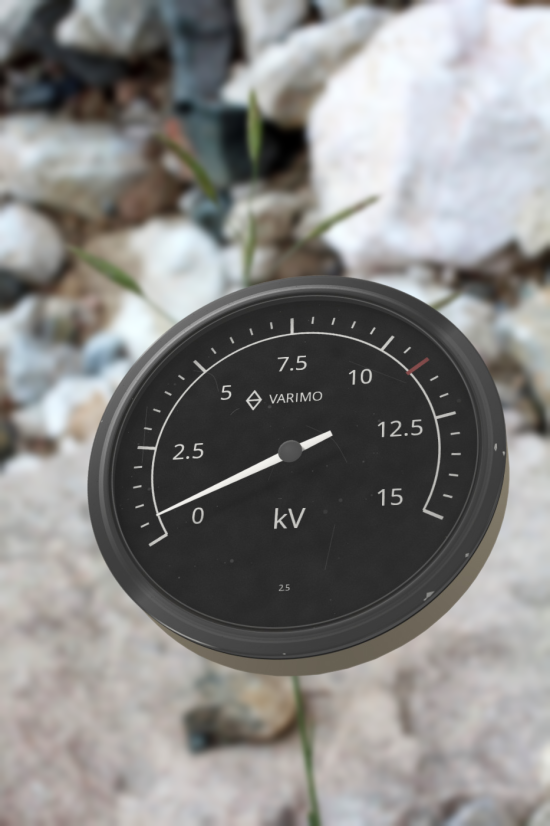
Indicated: 0.5 (kV)
